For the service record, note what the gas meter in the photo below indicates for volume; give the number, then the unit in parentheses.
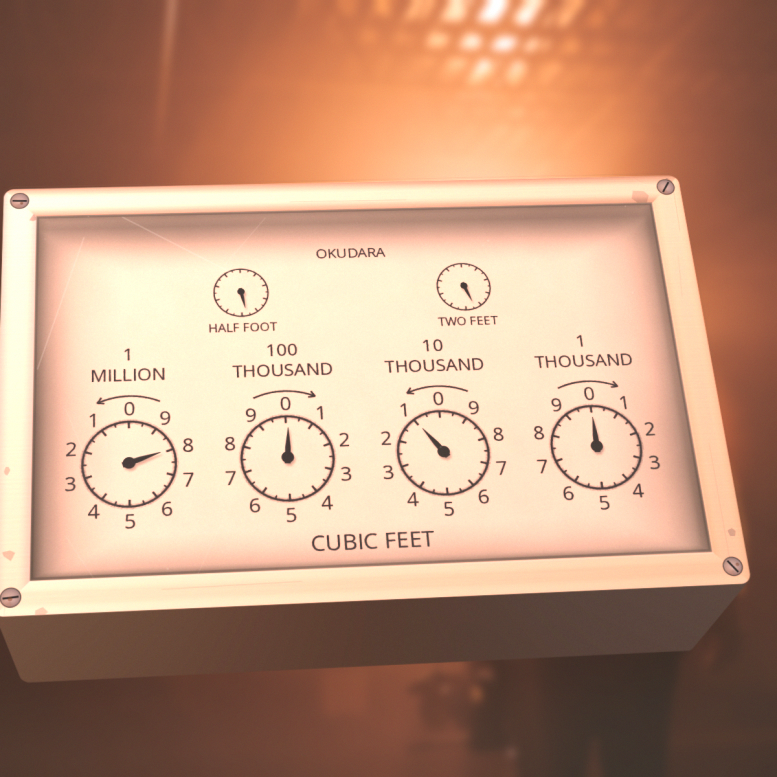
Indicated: 801000 (ft³)
